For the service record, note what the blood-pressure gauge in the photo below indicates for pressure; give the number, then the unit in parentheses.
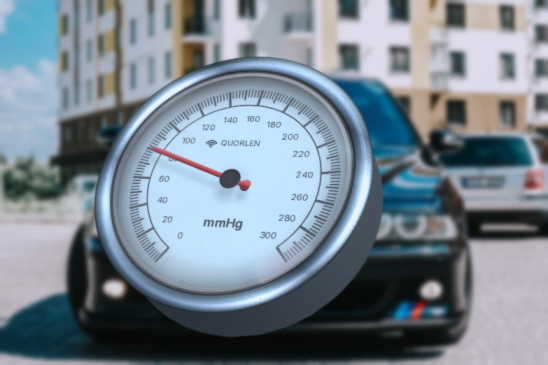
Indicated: 80 (mmHg)
